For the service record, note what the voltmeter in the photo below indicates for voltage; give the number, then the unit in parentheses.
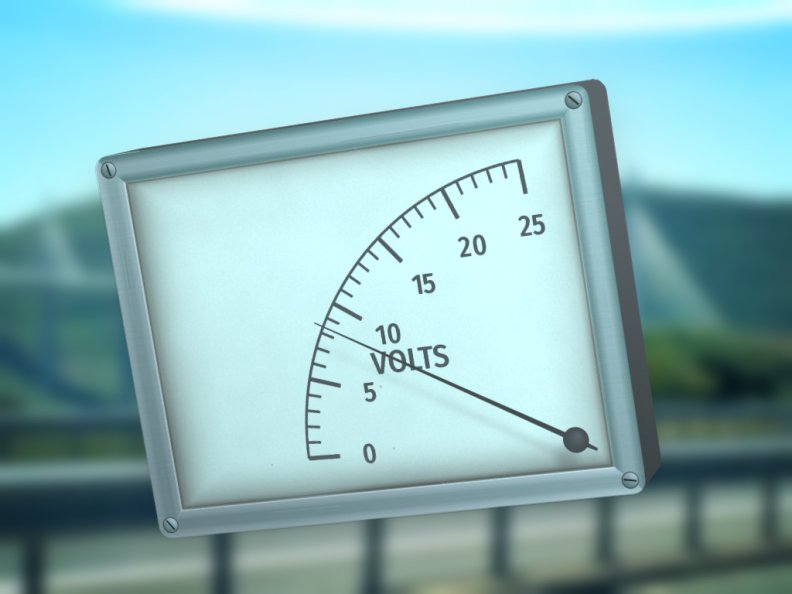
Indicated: 8.5 (V)
